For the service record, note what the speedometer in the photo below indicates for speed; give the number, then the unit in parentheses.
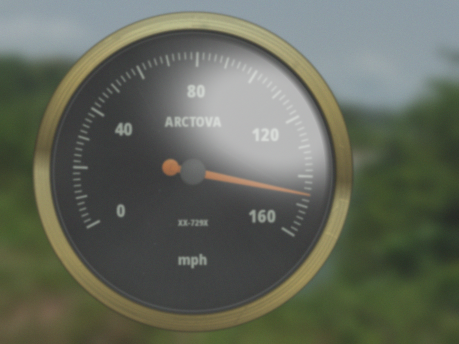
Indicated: 146 (mph)
